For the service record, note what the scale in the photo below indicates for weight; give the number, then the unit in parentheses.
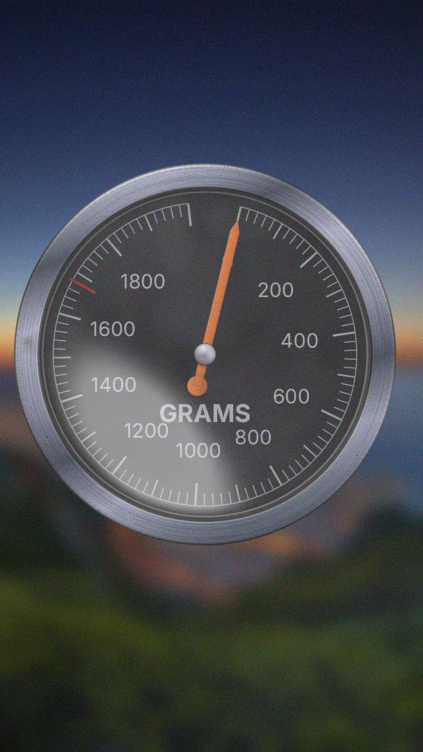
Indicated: 0 (g)
